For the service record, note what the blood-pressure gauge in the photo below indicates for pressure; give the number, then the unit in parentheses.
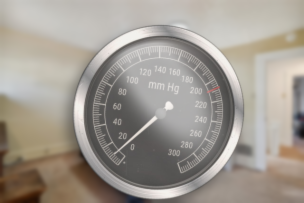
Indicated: 10 (mmHg)
